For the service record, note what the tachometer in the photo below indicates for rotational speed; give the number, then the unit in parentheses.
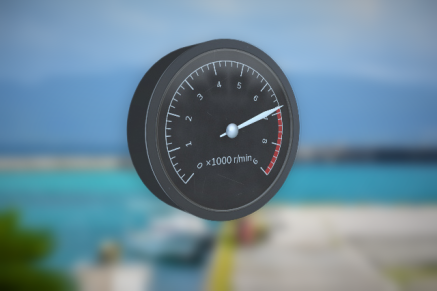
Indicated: 6800 (rpm)
